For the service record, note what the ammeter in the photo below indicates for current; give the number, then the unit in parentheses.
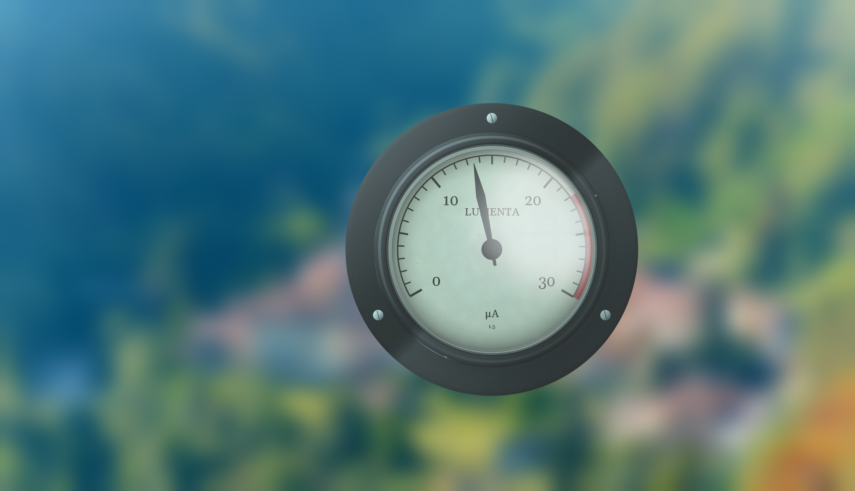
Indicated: 13.5 (µA)
